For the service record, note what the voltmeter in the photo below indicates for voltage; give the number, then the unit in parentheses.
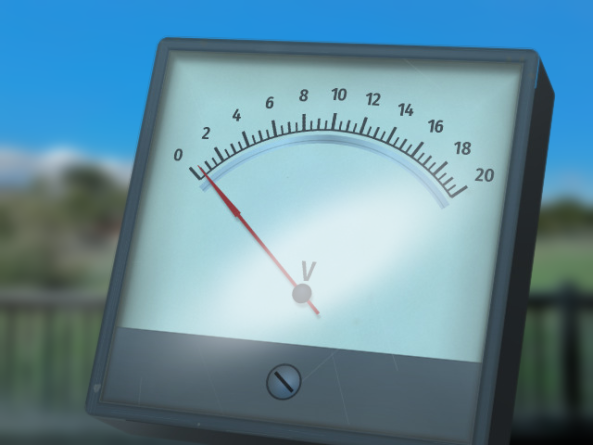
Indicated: 0.5 (V)
